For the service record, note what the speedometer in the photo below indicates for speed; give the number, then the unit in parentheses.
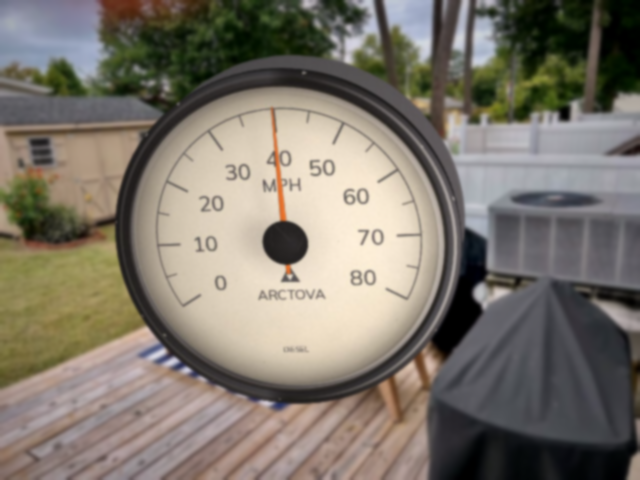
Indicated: 40 (mph)
